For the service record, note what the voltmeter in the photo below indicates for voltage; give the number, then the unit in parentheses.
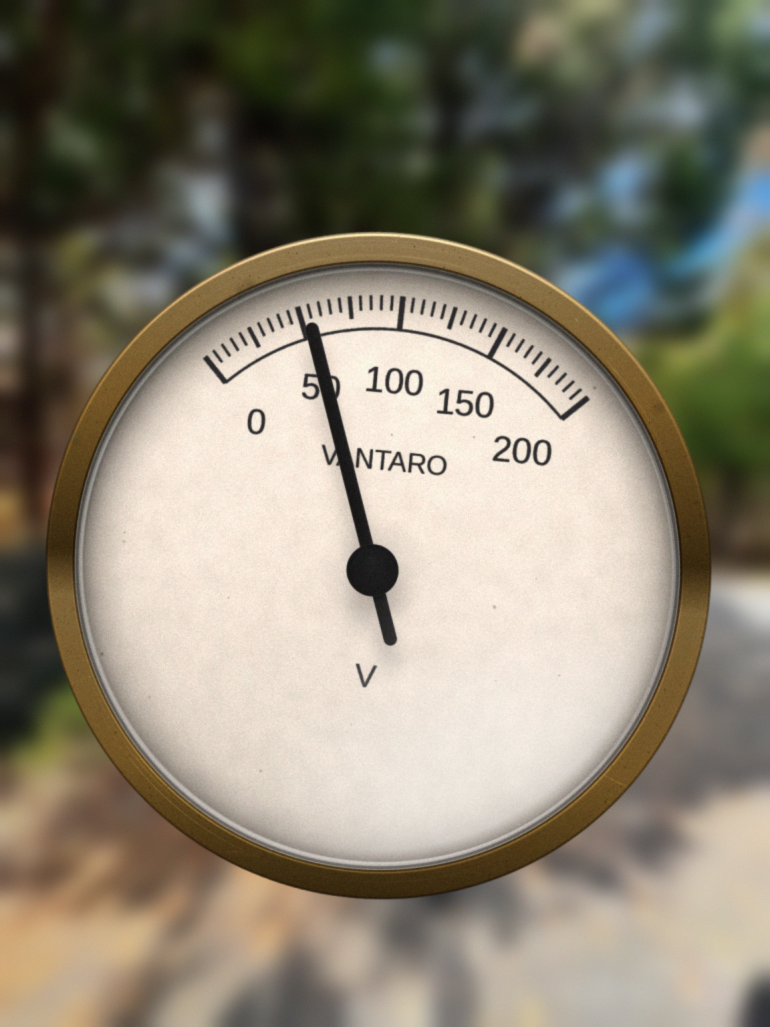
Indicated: 55 (V)
